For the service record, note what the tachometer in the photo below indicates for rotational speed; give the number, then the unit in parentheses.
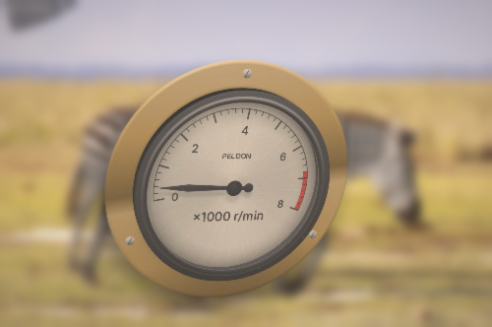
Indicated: 400 (rpm)
